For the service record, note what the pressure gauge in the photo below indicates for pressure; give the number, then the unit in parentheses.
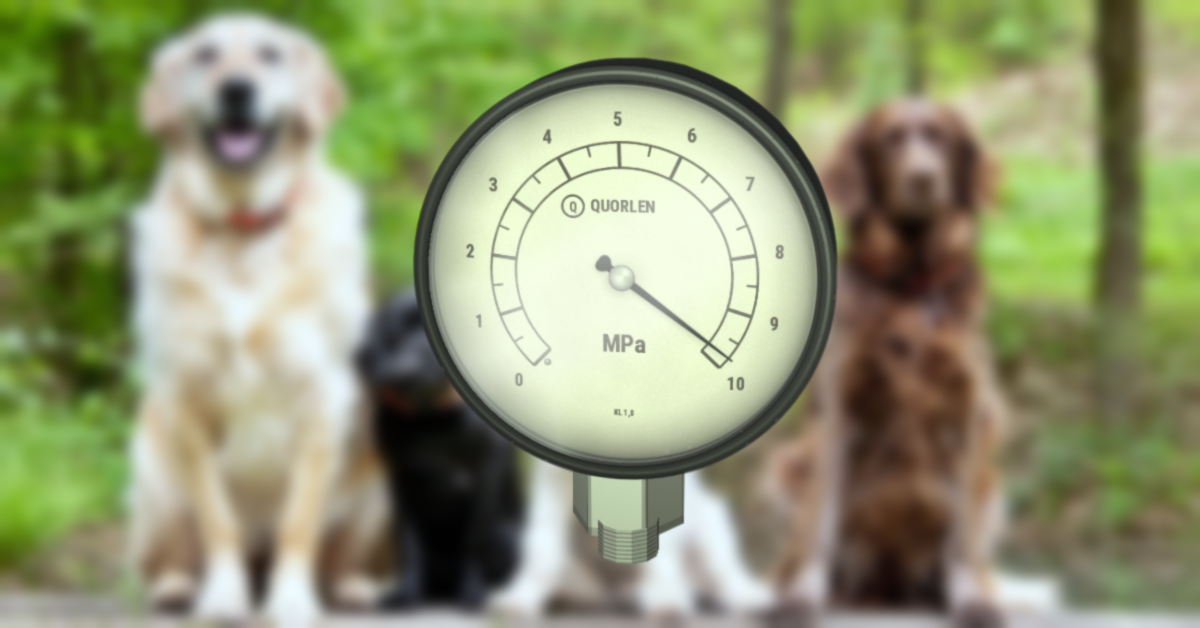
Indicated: 9.75 (MPa)
